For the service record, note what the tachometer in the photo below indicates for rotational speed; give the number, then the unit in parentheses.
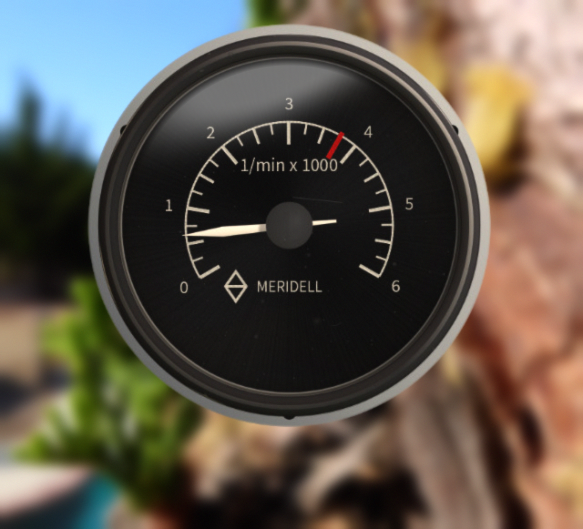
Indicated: 625 (rpm)
